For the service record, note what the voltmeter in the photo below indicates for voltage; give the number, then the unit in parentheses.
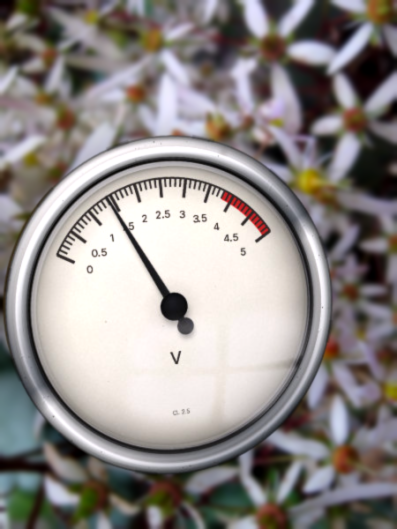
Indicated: 1.4 (V)
